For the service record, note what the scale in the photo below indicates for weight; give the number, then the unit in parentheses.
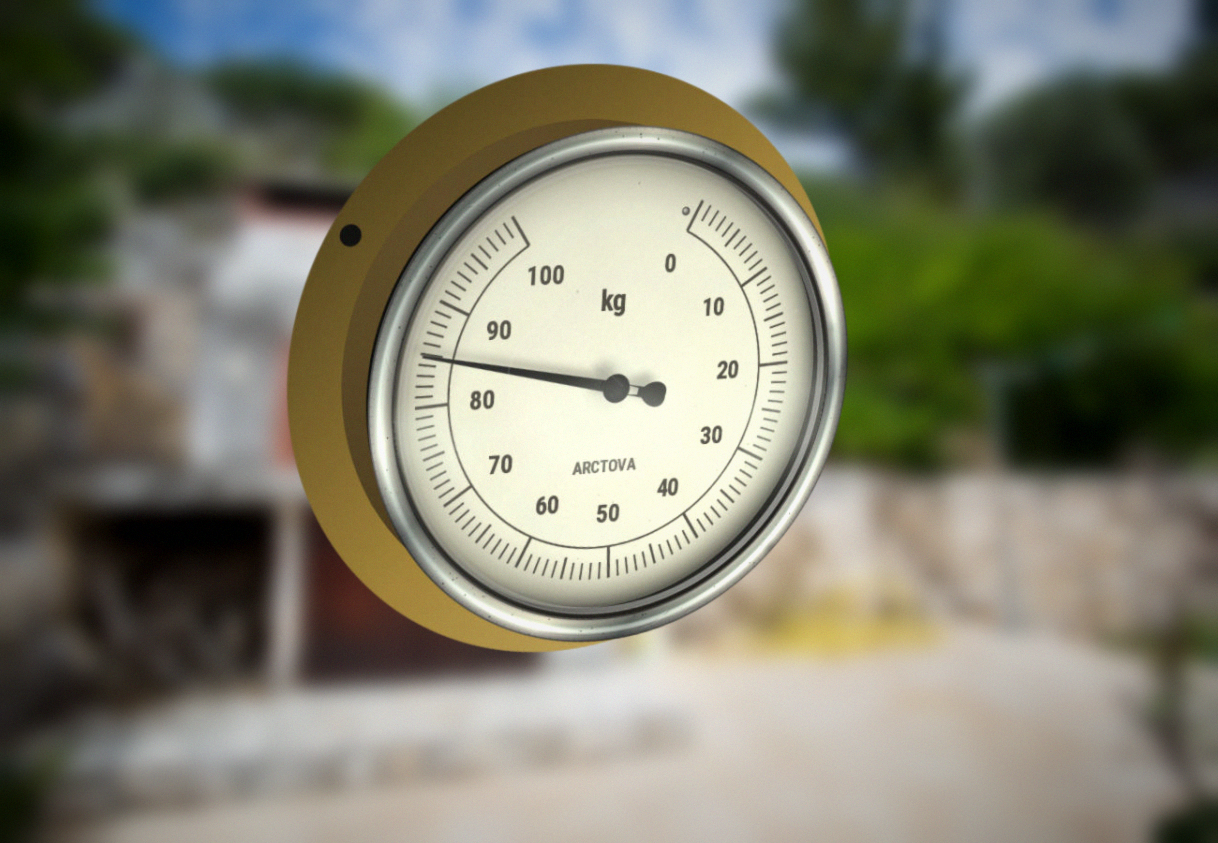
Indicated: 85 (kg)
